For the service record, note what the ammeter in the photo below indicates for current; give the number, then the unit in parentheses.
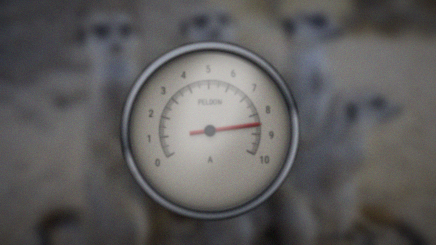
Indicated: 8.5 (A)
